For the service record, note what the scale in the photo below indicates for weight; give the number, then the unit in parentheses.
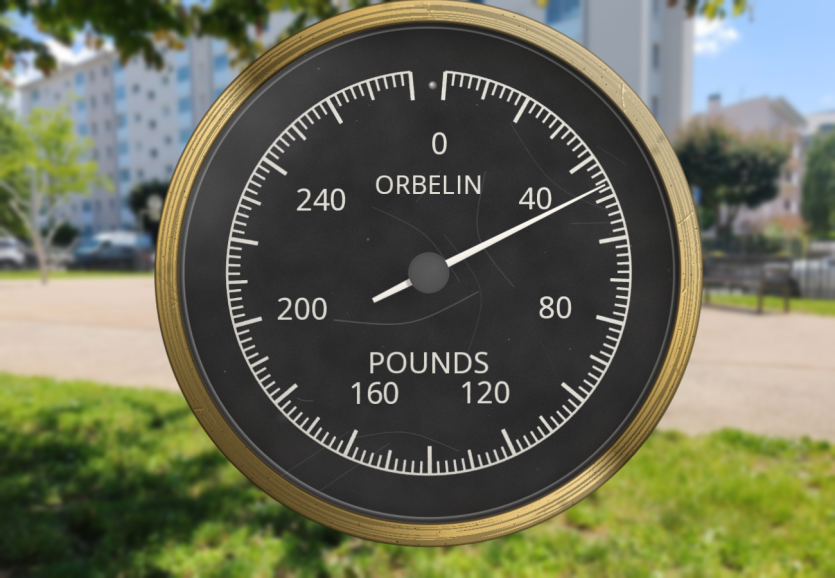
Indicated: 47 (lb)
